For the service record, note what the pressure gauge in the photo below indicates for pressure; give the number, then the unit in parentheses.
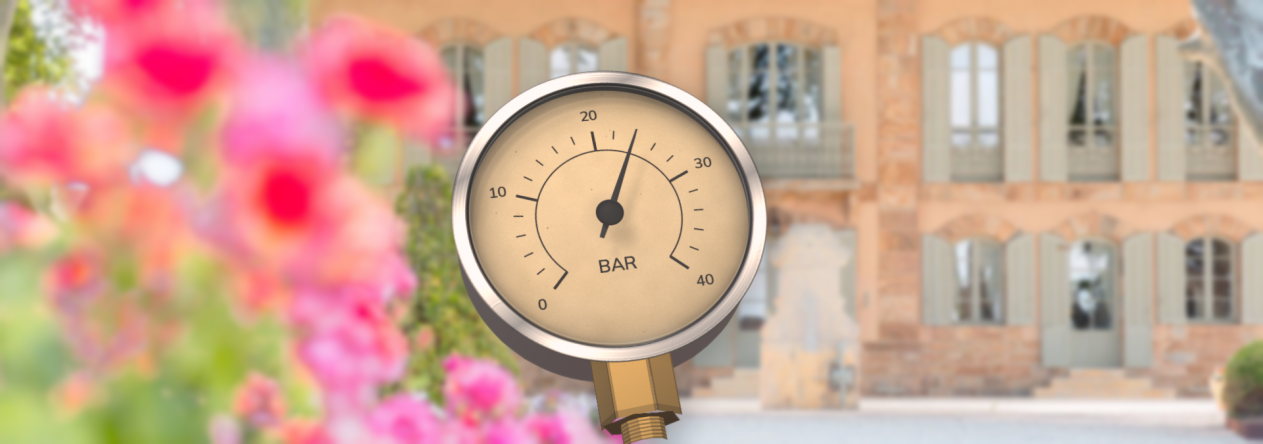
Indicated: 24 (bar)
